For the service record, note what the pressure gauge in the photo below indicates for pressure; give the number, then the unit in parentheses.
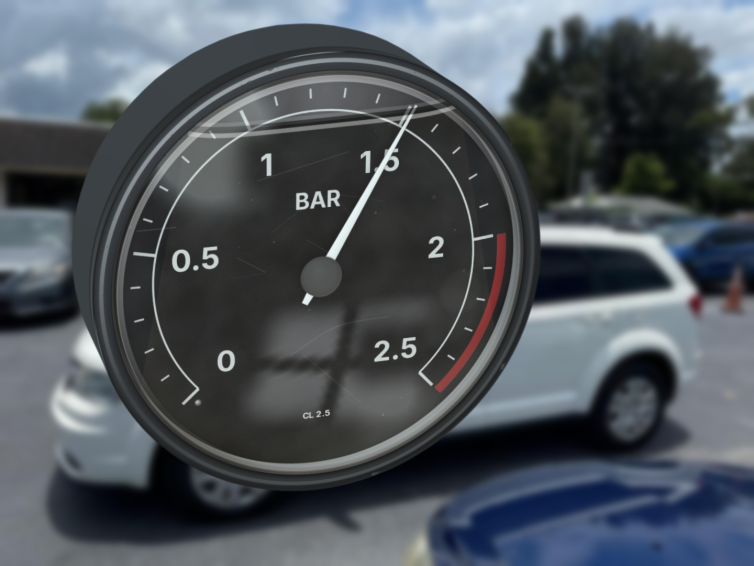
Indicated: 1.5 (bar)
